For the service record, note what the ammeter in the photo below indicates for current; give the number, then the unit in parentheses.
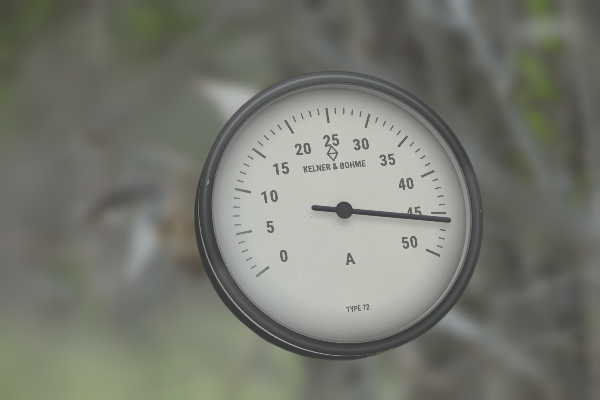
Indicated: 46 (A)
